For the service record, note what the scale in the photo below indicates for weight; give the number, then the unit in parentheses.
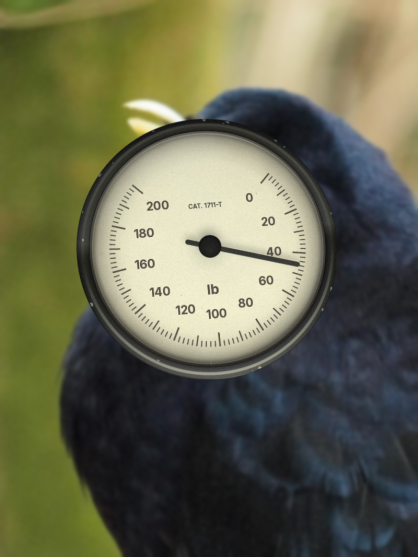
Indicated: 46 (lb)
